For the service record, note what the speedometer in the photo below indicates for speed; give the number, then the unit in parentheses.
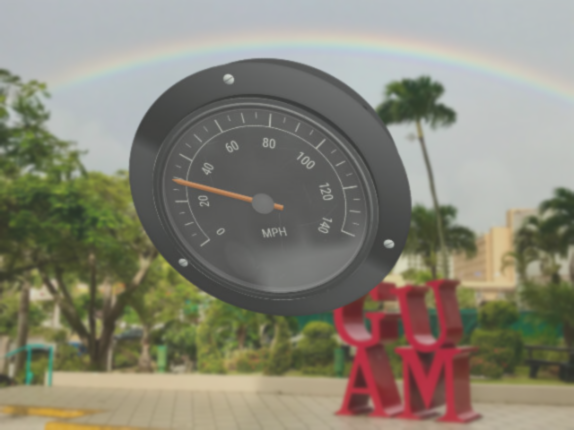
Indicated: 30 (mph)
